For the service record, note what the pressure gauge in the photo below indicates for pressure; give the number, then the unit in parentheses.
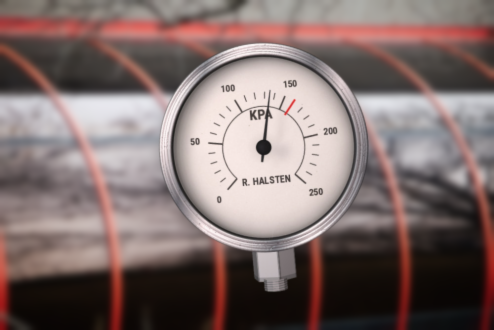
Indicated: 135 (kPa)
